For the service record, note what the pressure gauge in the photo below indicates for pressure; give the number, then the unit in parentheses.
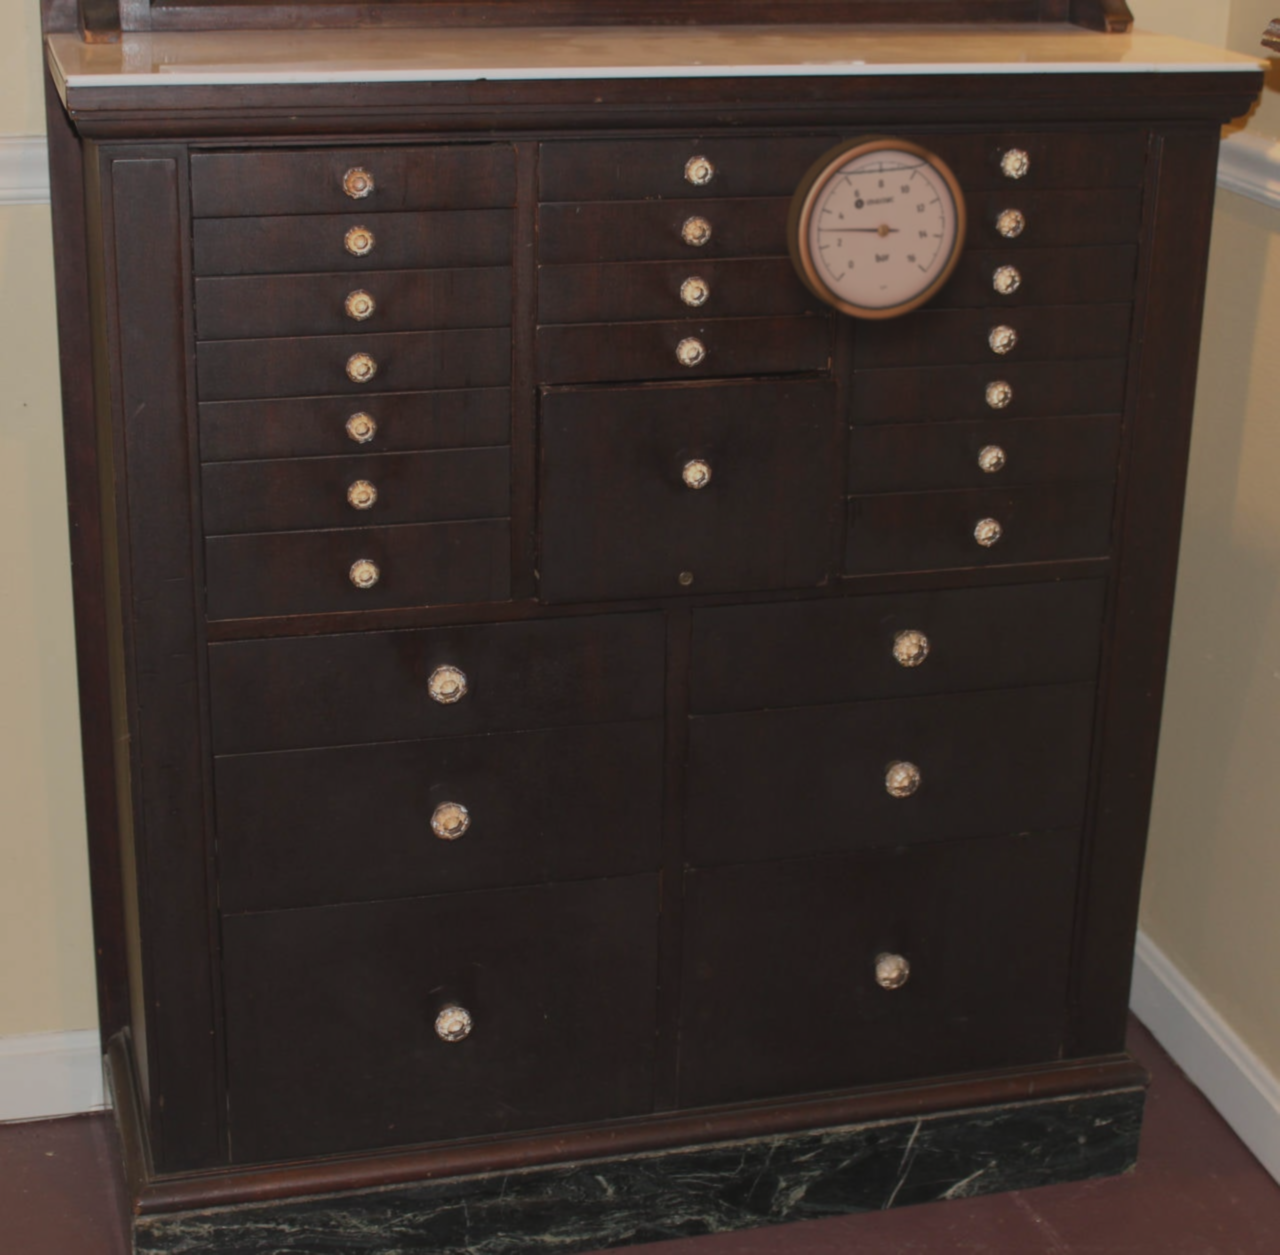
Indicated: 3 (bar)
